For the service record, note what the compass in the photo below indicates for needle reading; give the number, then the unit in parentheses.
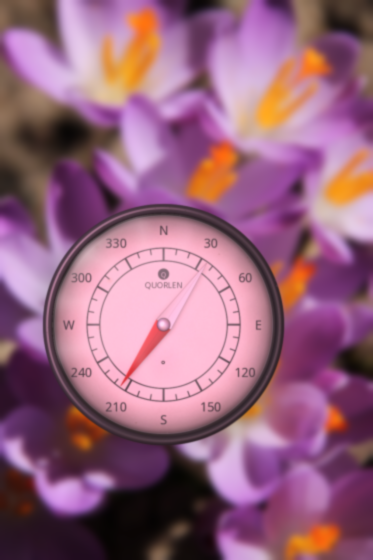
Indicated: 215 (°)
